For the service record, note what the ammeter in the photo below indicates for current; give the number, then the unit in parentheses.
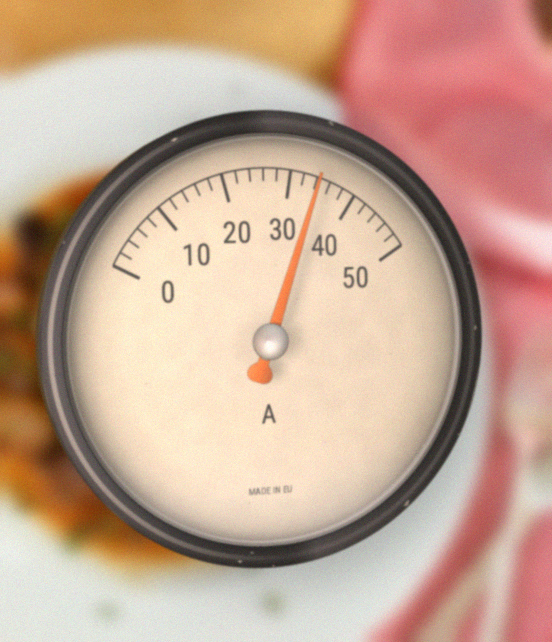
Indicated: 34 (A)
